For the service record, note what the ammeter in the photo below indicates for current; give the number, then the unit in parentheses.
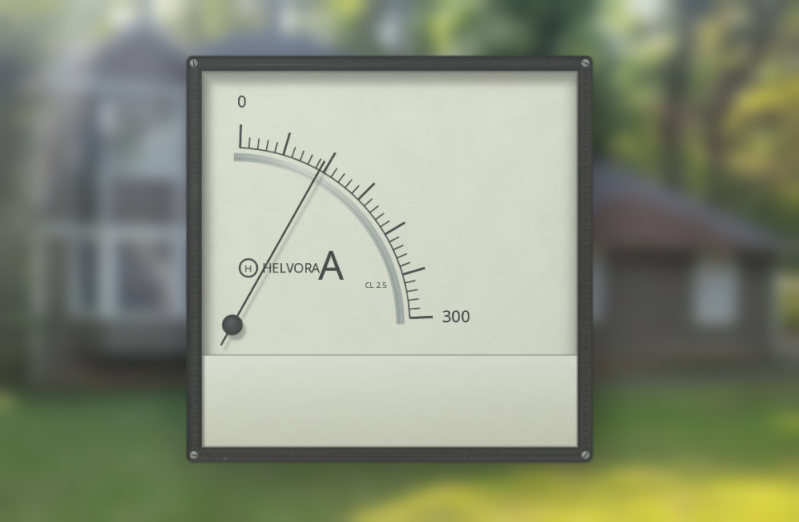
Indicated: 95 (A)
